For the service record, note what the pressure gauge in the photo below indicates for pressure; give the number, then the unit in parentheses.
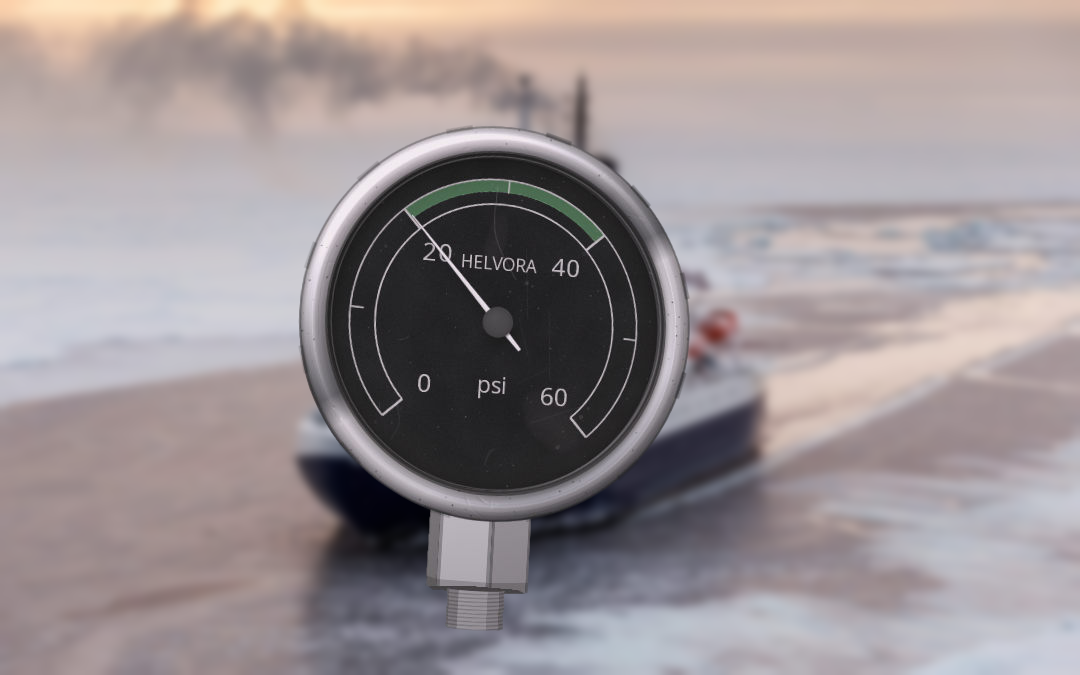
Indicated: 20 (psi)
